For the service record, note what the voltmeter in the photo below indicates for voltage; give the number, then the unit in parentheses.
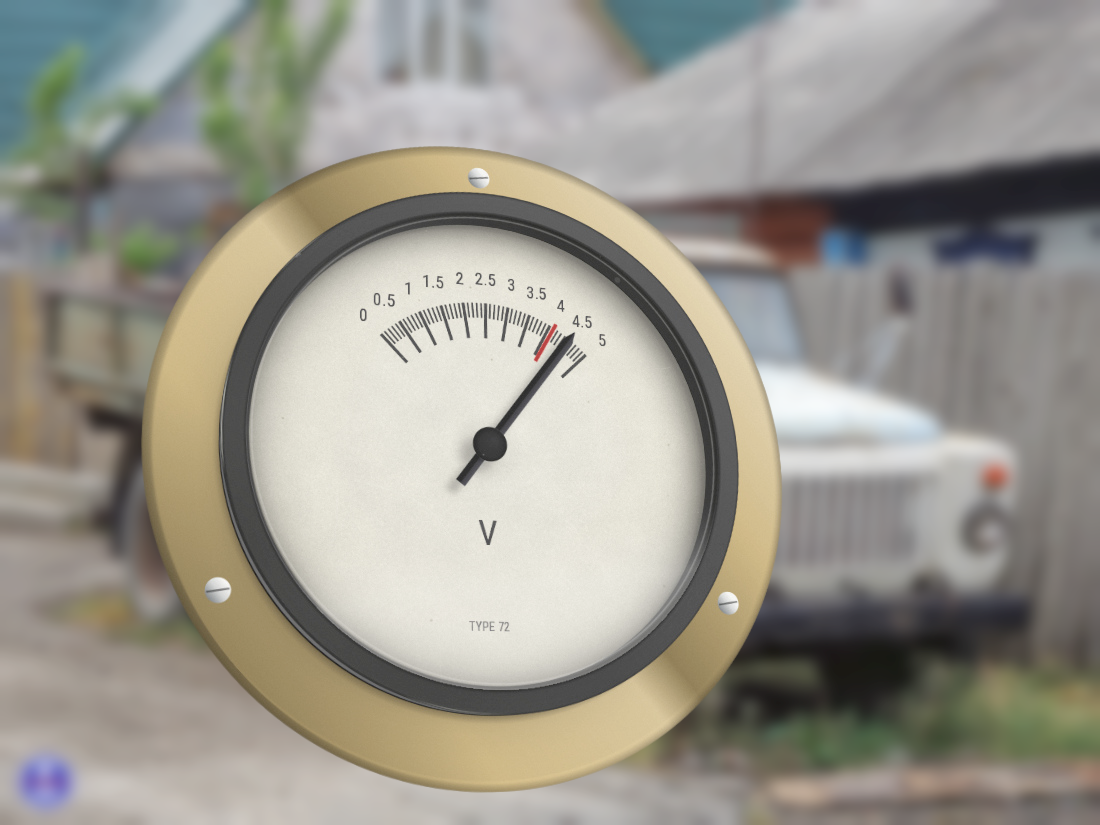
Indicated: 4.5 (V)
